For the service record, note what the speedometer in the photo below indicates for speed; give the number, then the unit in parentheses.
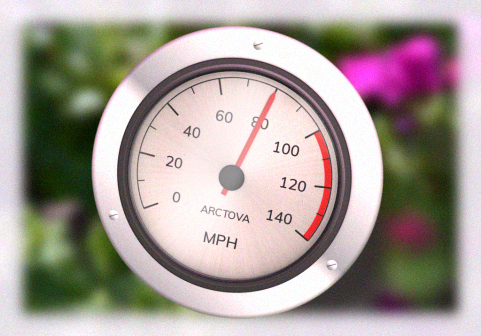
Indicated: 80 (mph)
